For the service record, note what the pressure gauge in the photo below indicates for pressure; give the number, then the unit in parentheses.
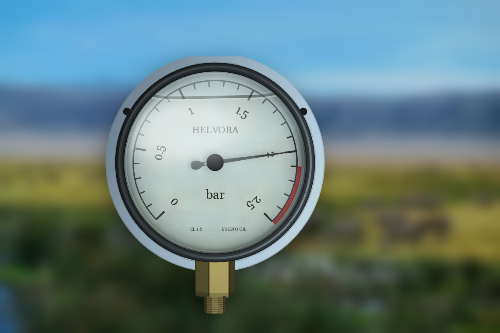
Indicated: 2 (bar)
